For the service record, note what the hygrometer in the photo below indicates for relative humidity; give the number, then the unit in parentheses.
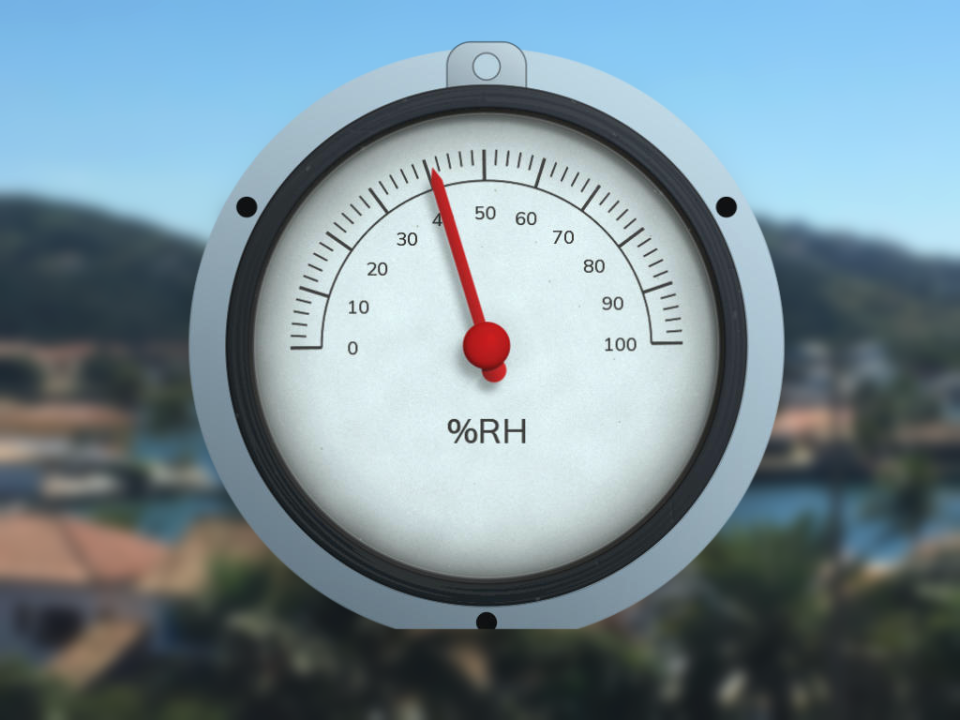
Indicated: 41 (%)
